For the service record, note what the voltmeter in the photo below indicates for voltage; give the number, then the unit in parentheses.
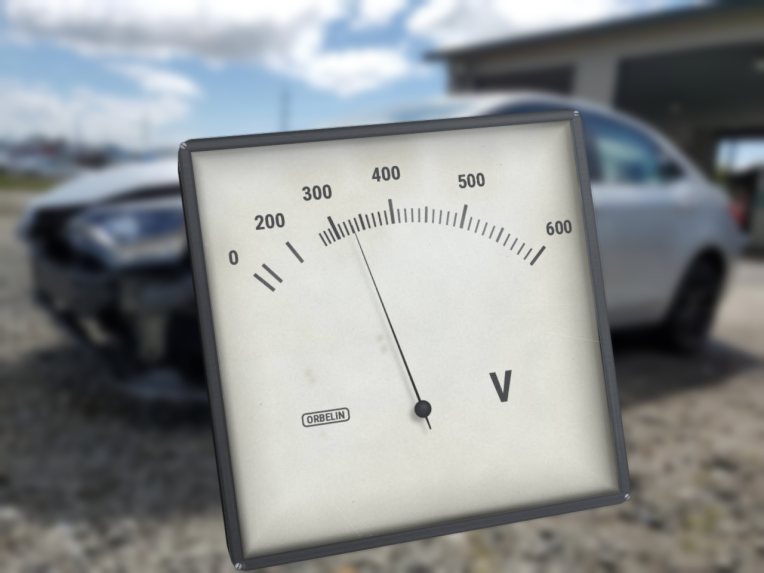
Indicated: 330 (V)
